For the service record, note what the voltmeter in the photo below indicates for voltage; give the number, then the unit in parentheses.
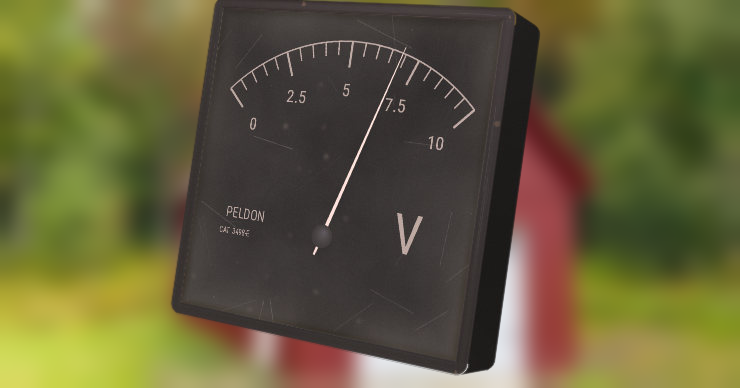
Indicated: 7 (V)
